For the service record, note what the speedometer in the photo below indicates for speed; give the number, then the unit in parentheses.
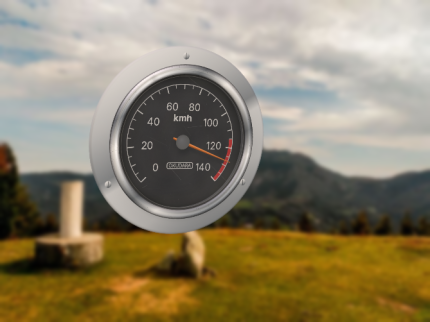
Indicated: 127.5 (km/h)
